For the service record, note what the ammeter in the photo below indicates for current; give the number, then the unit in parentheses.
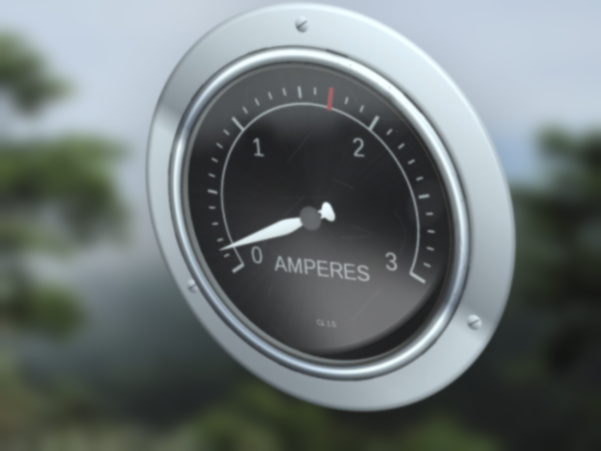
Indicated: 0.15 (A)
